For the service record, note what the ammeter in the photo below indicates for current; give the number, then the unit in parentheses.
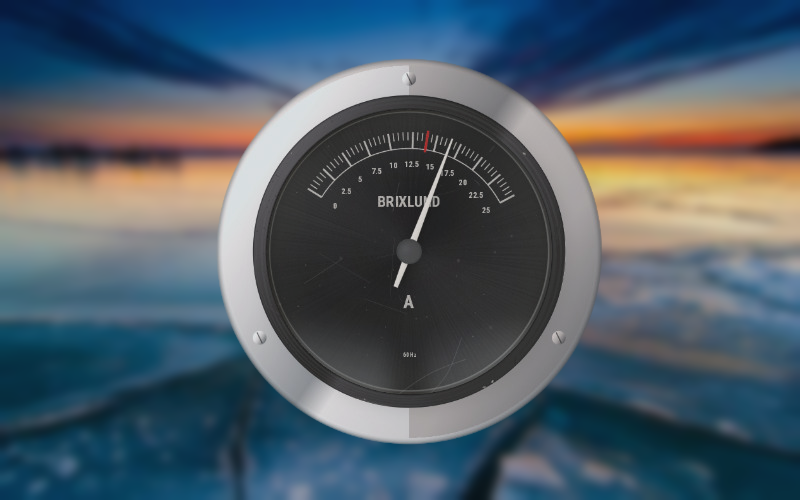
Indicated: 16.5 (A)
